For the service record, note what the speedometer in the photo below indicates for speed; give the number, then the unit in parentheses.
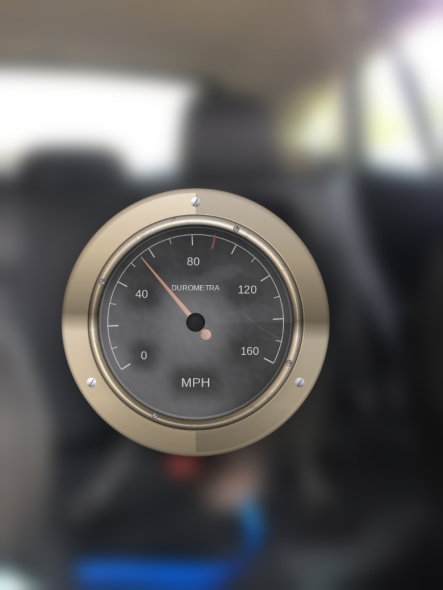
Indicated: 55 (mph)
